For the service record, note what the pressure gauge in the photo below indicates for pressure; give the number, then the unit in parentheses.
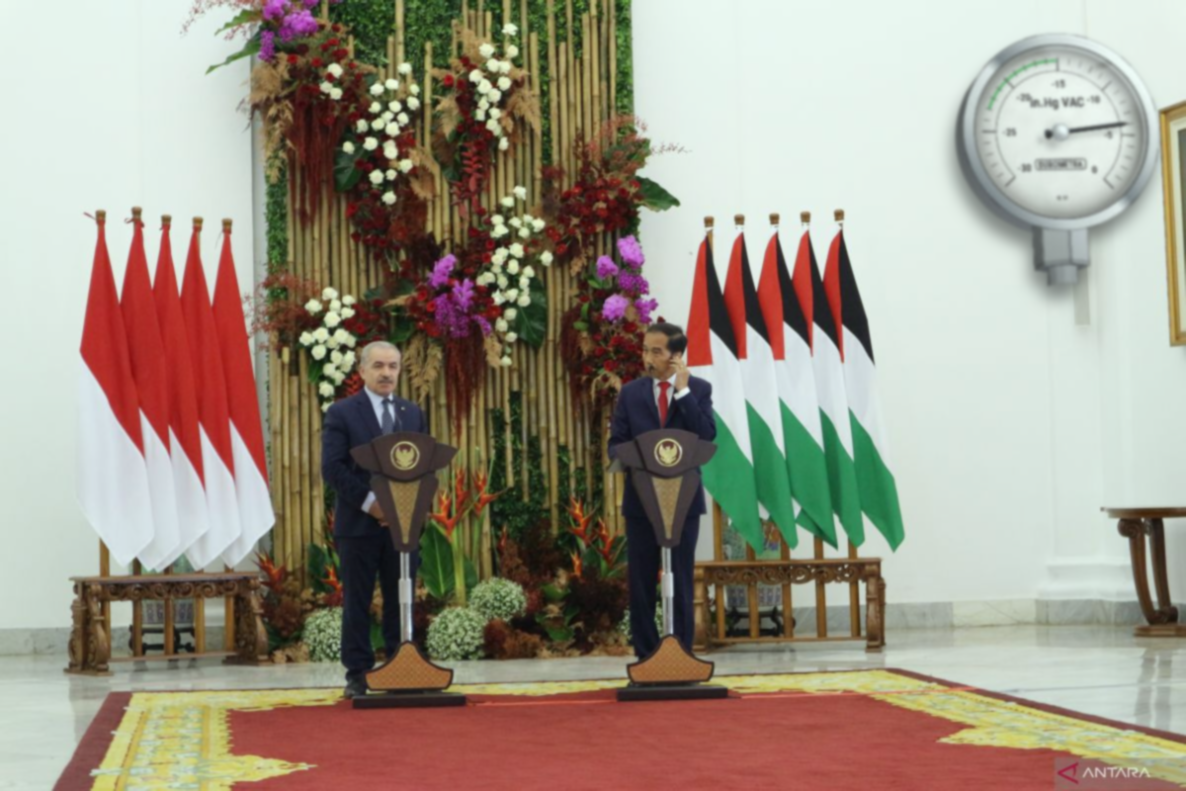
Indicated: -6 (inHg)
